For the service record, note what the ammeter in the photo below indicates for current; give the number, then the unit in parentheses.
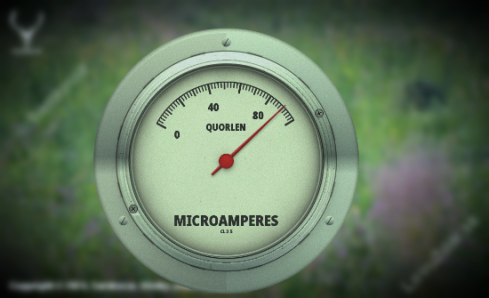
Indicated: 90 (µA)
